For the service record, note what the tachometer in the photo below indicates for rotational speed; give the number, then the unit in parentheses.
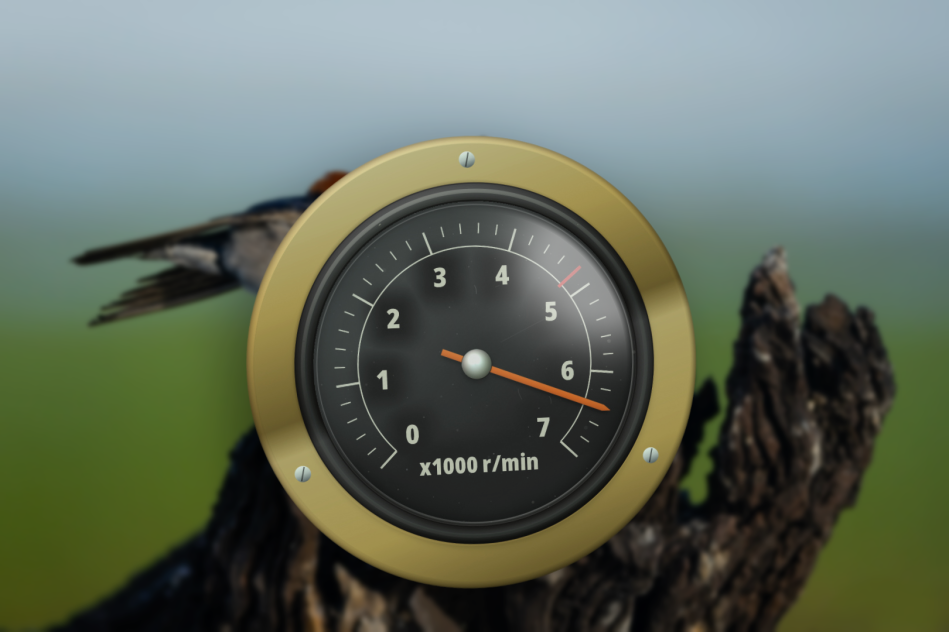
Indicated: 6400 (rpm)
